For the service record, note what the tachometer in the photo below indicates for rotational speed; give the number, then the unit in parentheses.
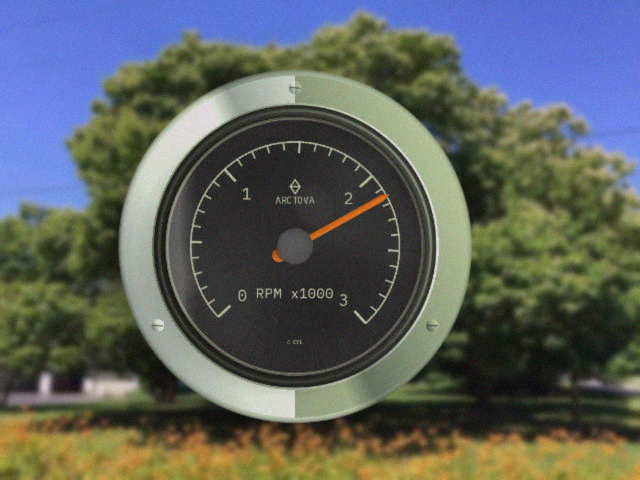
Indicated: 2150 (rpm)
